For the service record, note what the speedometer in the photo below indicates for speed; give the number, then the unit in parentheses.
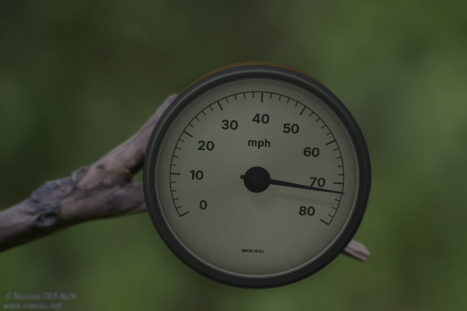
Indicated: 72 (mph)
